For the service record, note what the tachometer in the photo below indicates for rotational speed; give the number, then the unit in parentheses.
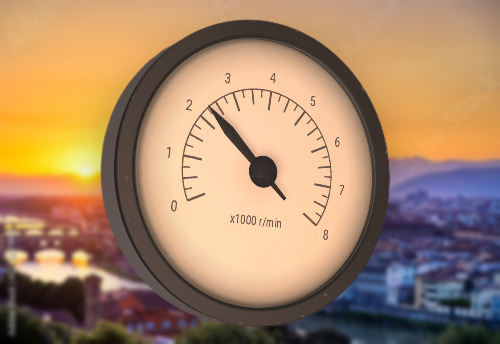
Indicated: 2250 (rpm)
